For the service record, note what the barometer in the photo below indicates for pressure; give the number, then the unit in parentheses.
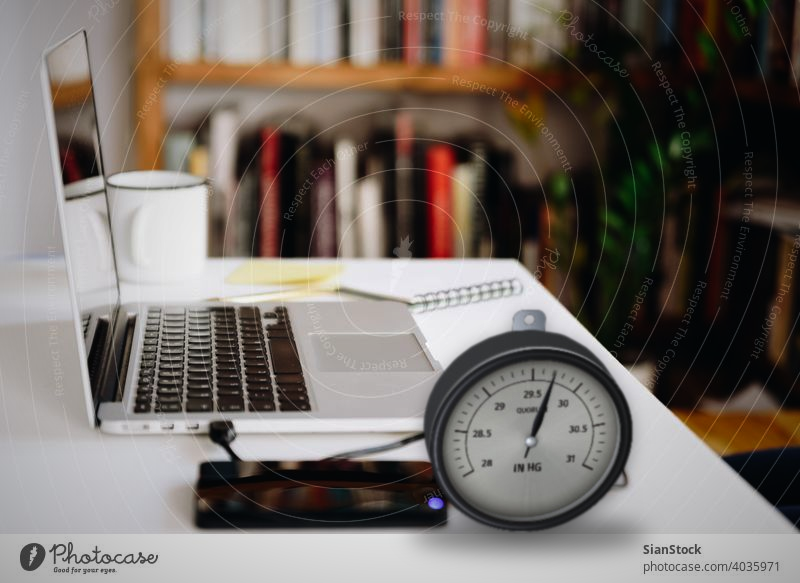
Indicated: 29.7 (inHg)
